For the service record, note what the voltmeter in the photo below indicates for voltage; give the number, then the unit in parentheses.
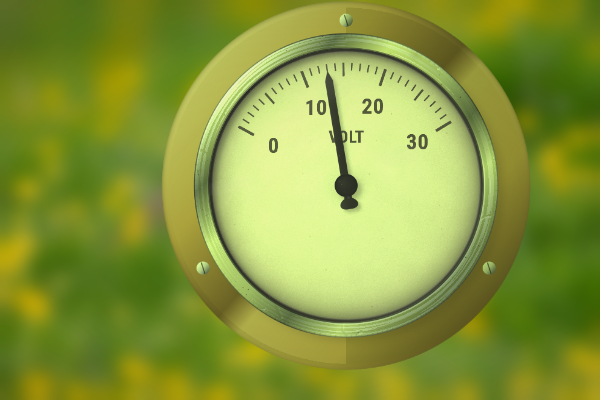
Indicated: 13 (V)
